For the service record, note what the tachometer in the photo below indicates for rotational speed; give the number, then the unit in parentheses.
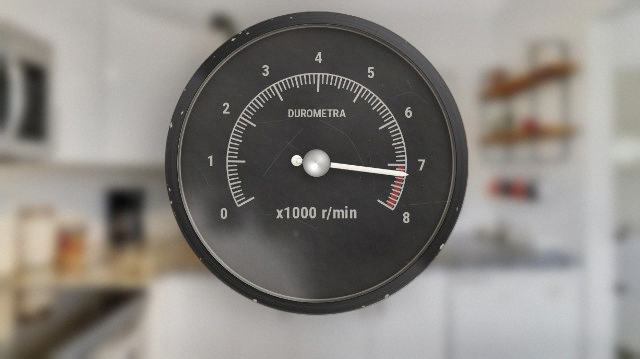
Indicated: 7200 (rpm)
